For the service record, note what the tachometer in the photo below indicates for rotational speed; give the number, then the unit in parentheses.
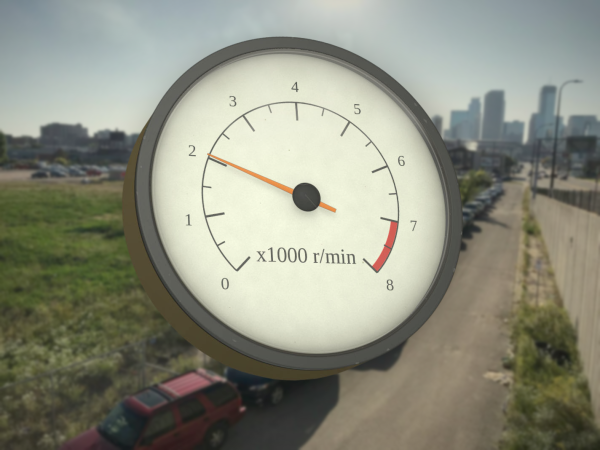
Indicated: 2000 (rpm)
